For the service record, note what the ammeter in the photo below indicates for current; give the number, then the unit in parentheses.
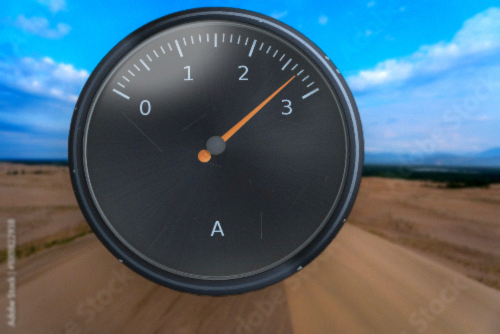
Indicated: 2.7 (A)
